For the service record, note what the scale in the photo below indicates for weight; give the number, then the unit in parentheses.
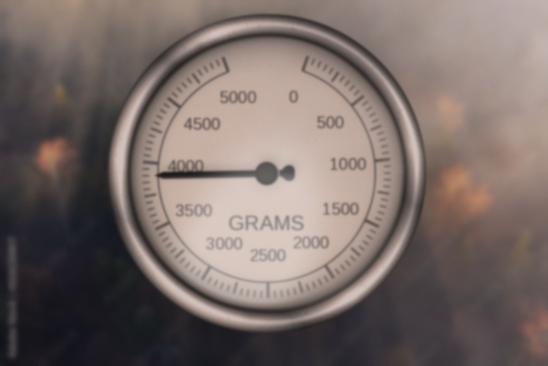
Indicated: 3900 (g)
